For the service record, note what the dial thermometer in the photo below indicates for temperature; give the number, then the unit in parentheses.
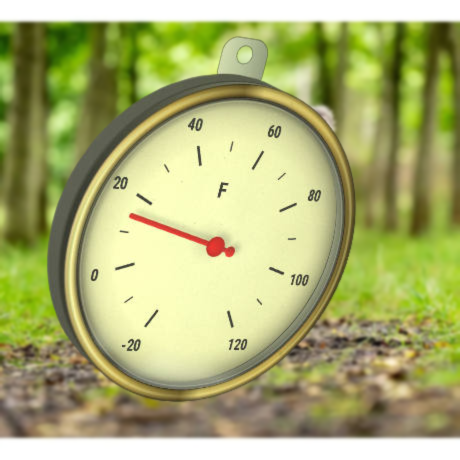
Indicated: 15 (°F)
